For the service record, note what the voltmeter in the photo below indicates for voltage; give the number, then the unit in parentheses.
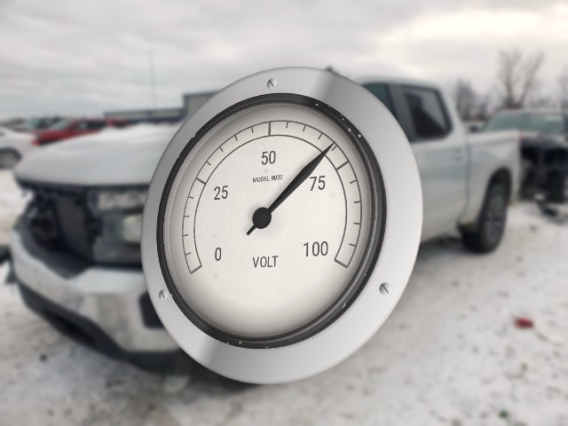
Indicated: 70 (V)
